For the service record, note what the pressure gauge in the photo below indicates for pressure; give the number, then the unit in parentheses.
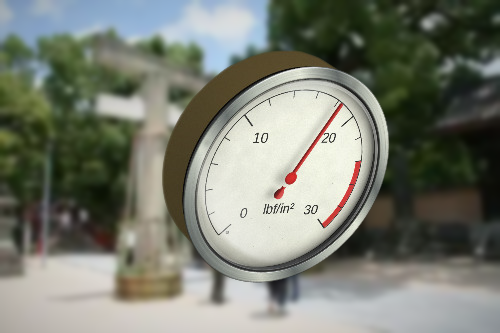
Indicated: 18 (psi)
